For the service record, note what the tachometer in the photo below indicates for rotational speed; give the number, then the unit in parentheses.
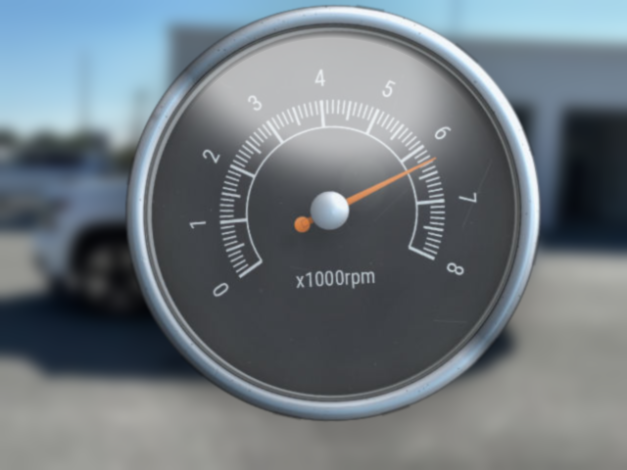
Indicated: 6300 (rpm)
